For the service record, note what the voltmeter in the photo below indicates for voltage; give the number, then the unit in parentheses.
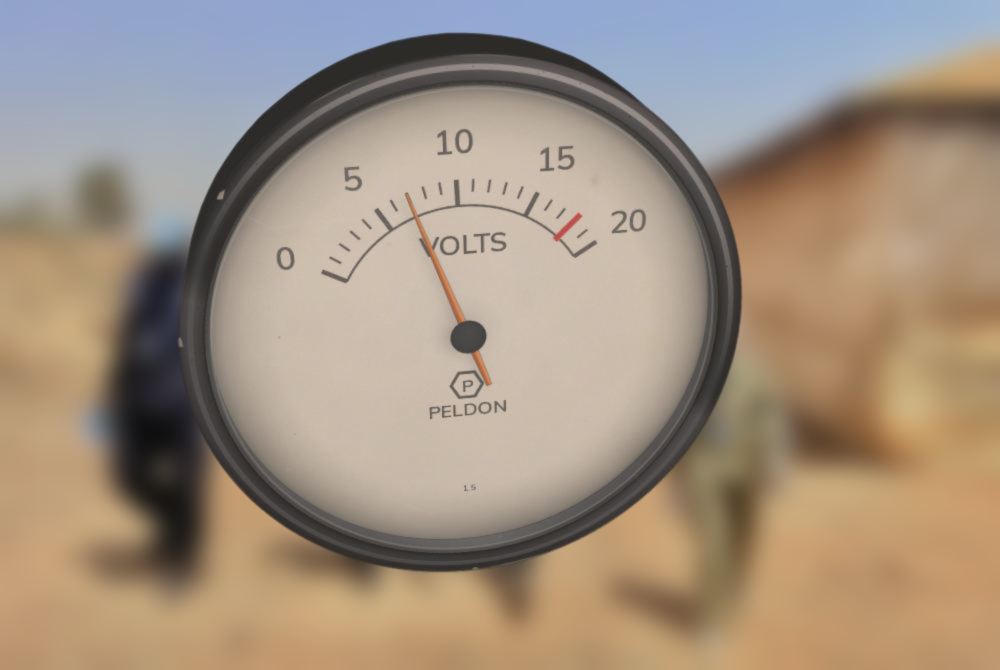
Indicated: 7 (V)
